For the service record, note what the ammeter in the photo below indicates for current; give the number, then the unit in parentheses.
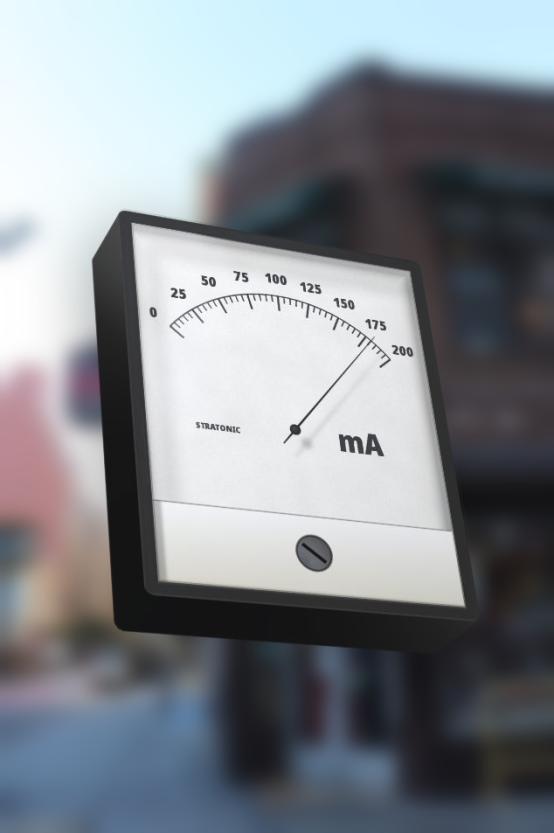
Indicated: 180 (mA)
